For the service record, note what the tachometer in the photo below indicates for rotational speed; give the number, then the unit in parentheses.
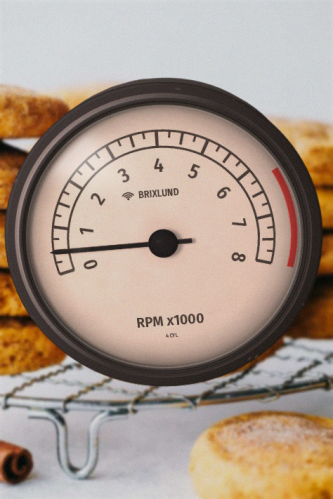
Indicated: 500 (rpm)
